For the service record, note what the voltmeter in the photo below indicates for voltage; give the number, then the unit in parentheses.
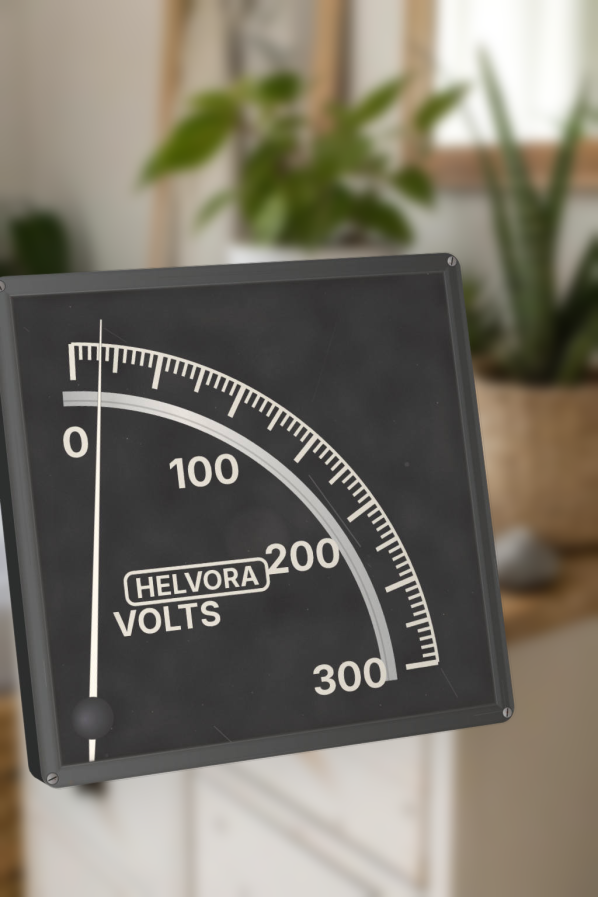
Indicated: 15 (V)
